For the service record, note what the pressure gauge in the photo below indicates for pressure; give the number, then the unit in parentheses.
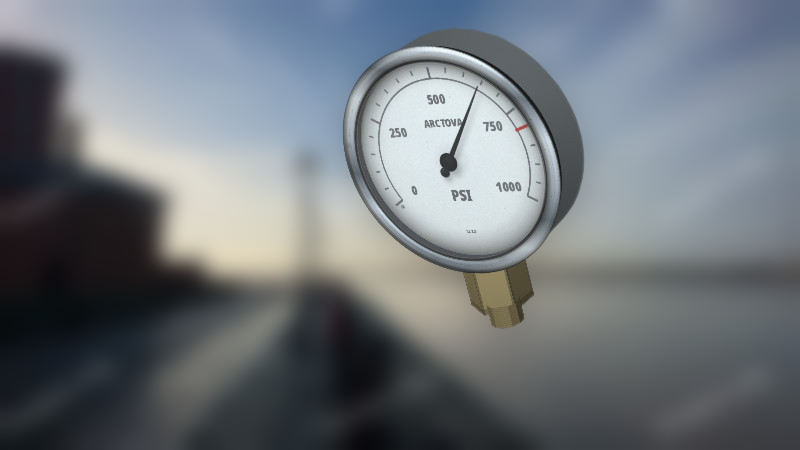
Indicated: 650 (psi)
